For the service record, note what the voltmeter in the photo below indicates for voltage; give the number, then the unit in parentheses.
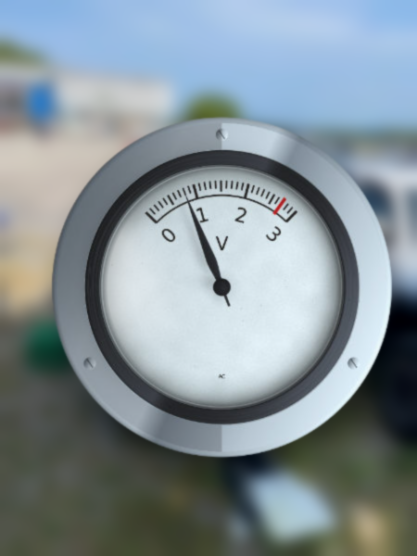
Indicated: 0.8 (V)
